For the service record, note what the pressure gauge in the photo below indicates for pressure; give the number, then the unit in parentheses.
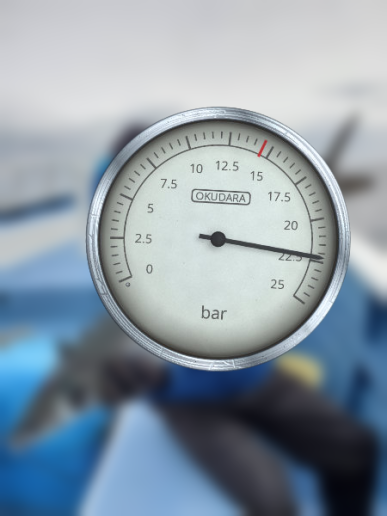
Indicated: 22.25 (bar)
